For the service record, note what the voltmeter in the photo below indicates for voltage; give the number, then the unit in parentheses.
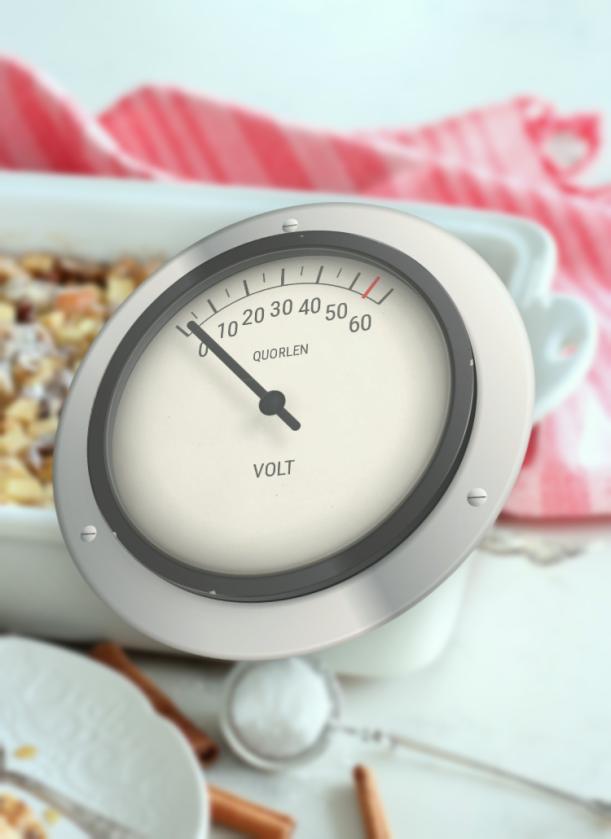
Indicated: 2.5 (V)
